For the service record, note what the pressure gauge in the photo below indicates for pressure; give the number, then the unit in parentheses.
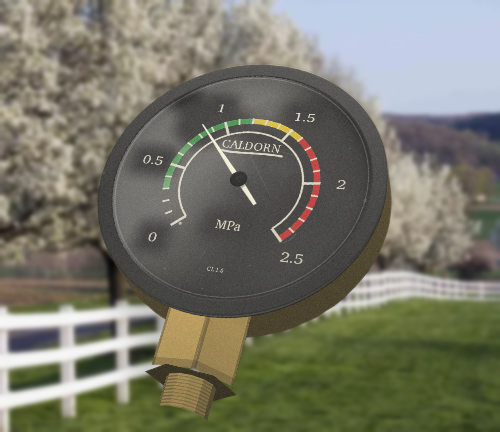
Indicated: 0.85 (MPa)
